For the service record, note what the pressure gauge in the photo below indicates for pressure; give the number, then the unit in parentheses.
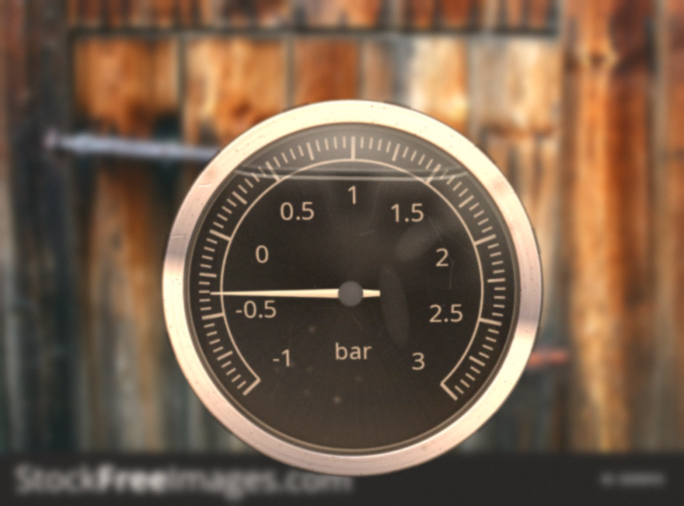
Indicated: -0.35 (bar)
